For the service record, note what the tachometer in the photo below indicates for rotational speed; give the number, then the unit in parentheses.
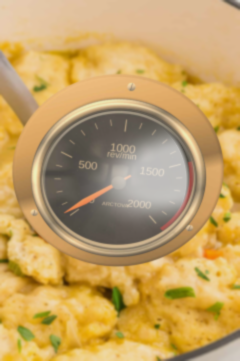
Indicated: 50 (rpm)
